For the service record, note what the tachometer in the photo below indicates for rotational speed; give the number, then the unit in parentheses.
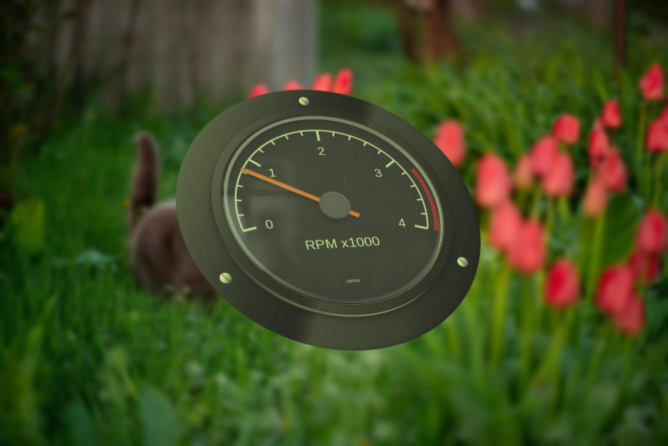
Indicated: 800 (rpm)
